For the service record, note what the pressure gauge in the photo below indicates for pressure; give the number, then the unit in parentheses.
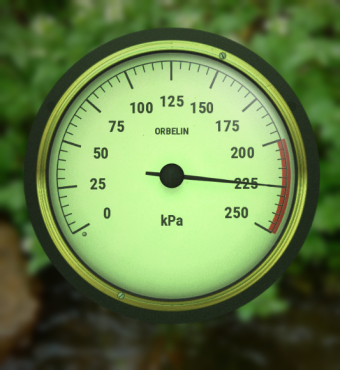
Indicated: 225 (kPa)
